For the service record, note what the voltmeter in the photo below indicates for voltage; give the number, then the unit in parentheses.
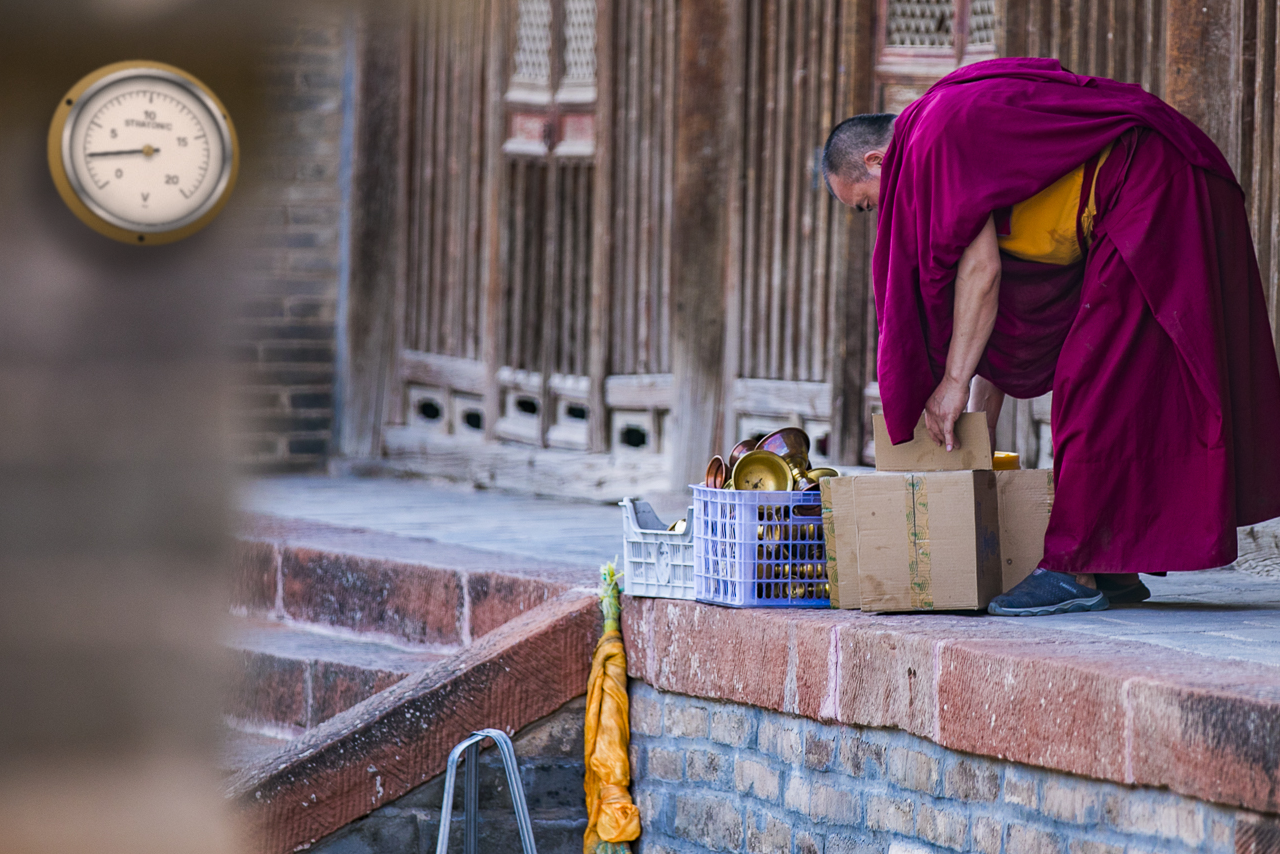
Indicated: 2.5 (V)
